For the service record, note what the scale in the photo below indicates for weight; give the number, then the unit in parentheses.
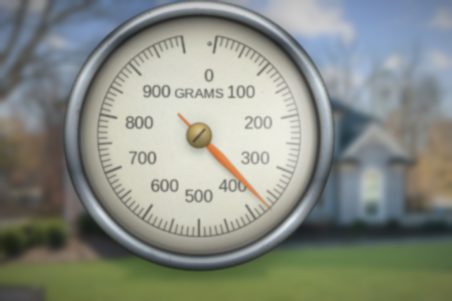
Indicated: 370 (g)
